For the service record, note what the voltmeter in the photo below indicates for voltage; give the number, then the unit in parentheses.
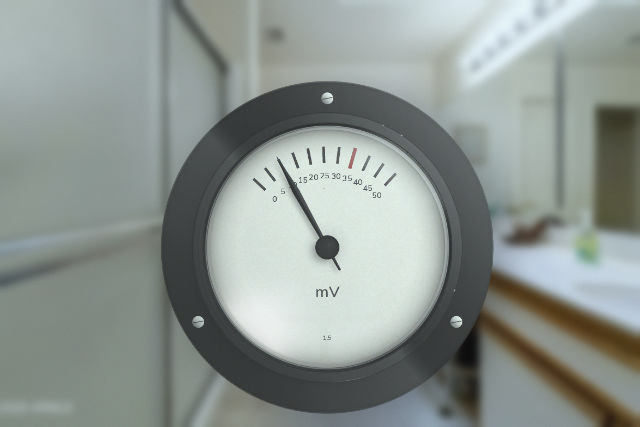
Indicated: 10 (mV)
